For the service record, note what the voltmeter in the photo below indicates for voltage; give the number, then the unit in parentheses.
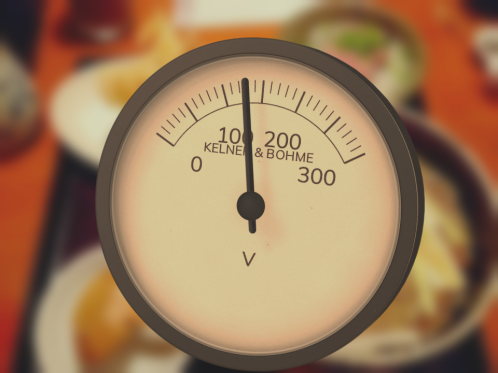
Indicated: 130 (V)
